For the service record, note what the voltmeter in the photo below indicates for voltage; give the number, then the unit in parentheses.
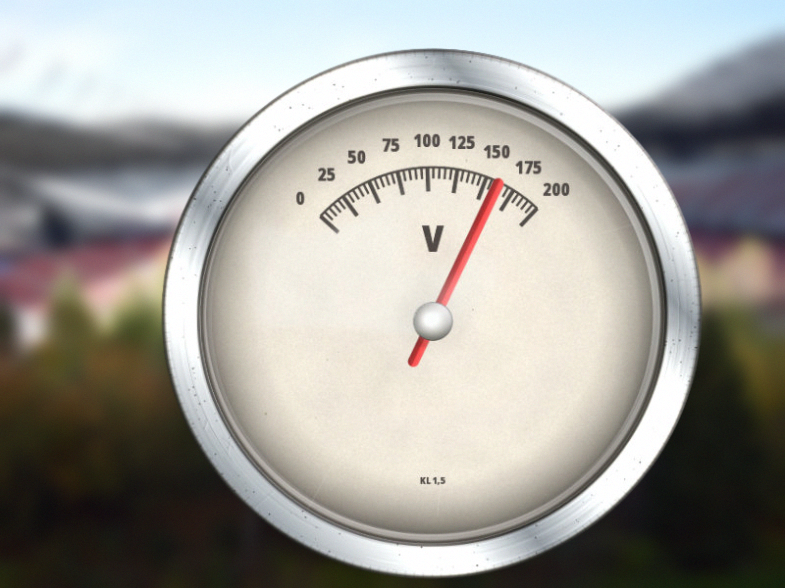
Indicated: 160 (V)
